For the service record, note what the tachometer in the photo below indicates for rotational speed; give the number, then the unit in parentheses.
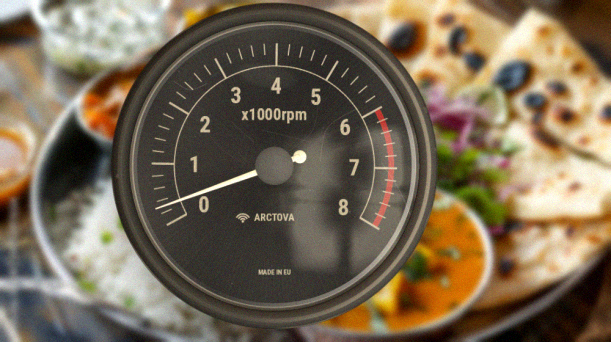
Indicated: 300 (rpm)
